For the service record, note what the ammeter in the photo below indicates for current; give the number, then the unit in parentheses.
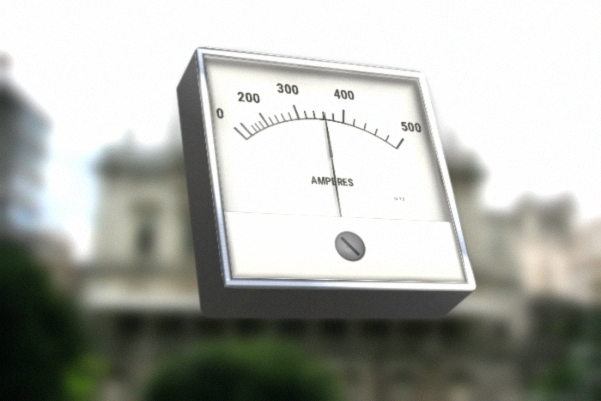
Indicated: 360 (A)
